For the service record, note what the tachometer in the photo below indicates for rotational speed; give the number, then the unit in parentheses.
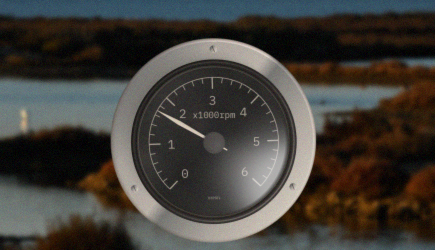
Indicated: 1700 (rpm)
